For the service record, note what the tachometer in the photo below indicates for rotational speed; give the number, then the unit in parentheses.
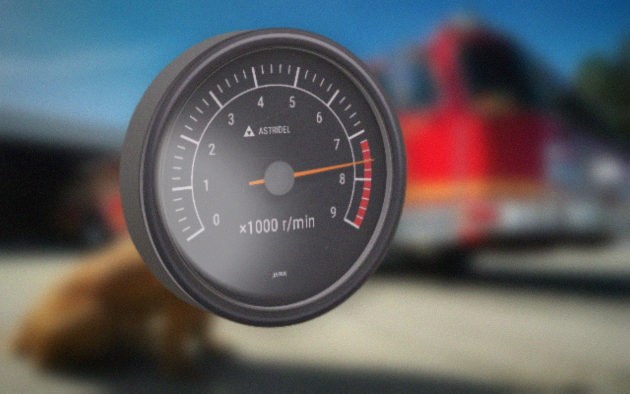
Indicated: 7600 (rpm)
